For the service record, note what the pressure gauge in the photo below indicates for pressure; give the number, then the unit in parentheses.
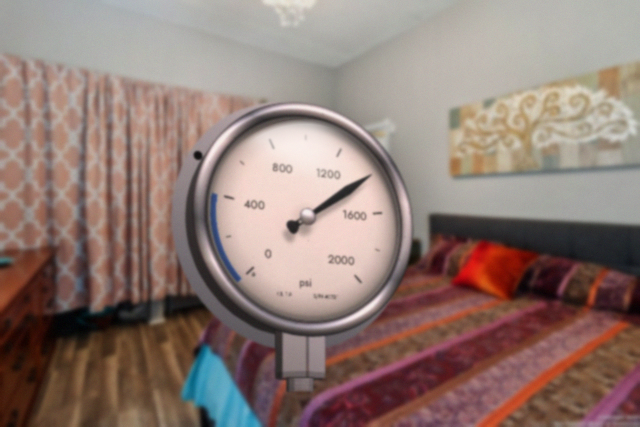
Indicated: 1400 (psi)
